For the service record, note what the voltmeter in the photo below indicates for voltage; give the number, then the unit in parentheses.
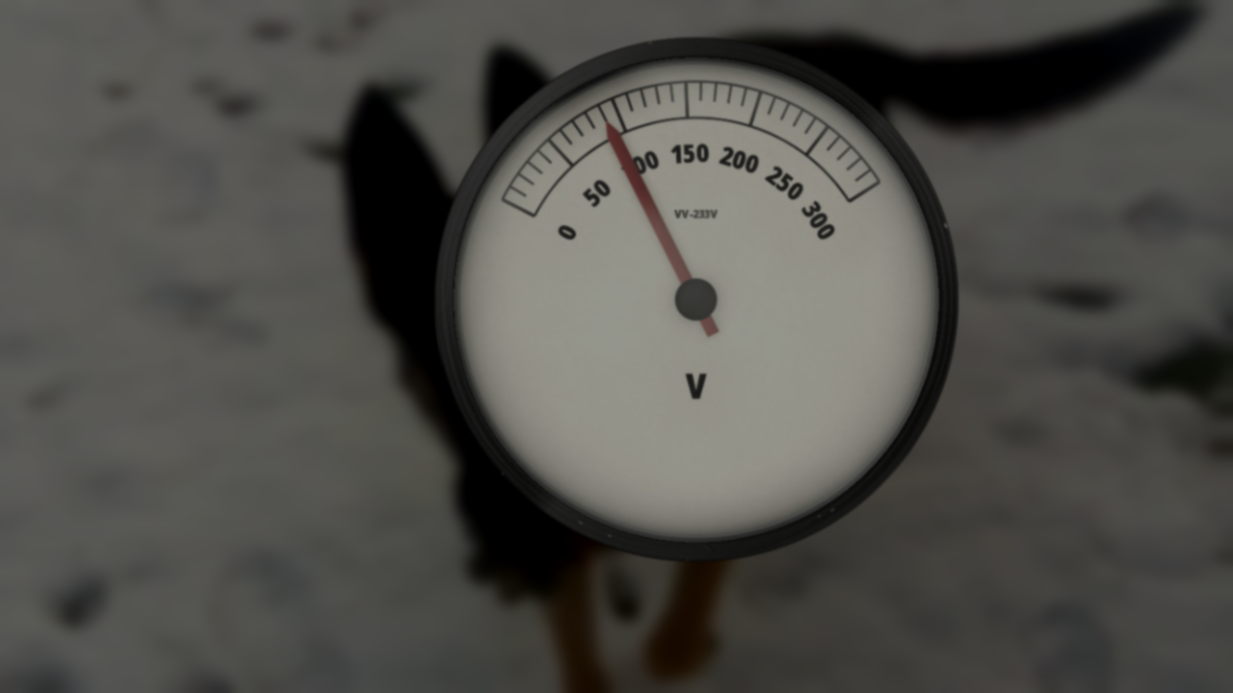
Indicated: 90 (V)
